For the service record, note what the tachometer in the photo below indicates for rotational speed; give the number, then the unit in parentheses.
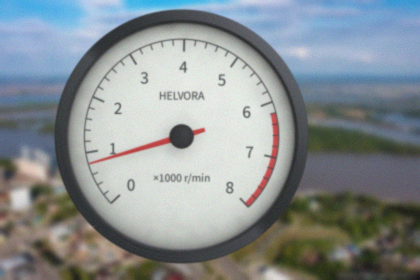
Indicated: 800 (rpm)
